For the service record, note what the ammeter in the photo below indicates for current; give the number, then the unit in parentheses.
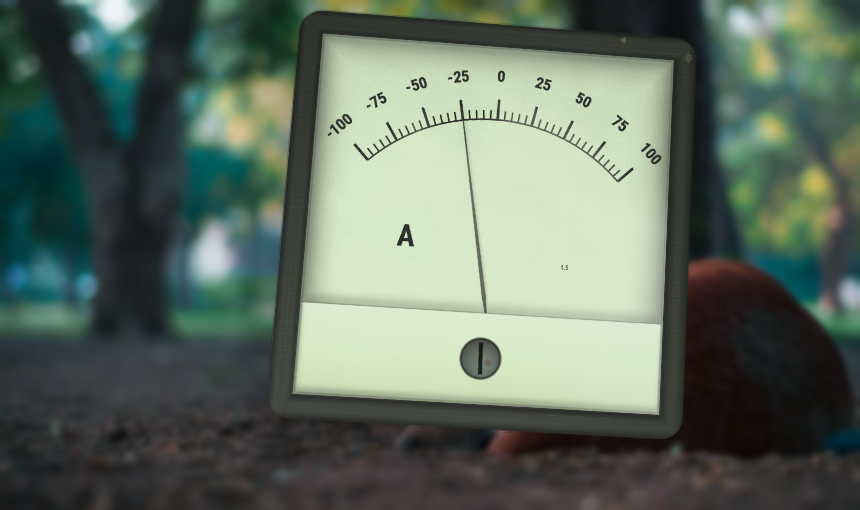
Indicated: -25 (A)
